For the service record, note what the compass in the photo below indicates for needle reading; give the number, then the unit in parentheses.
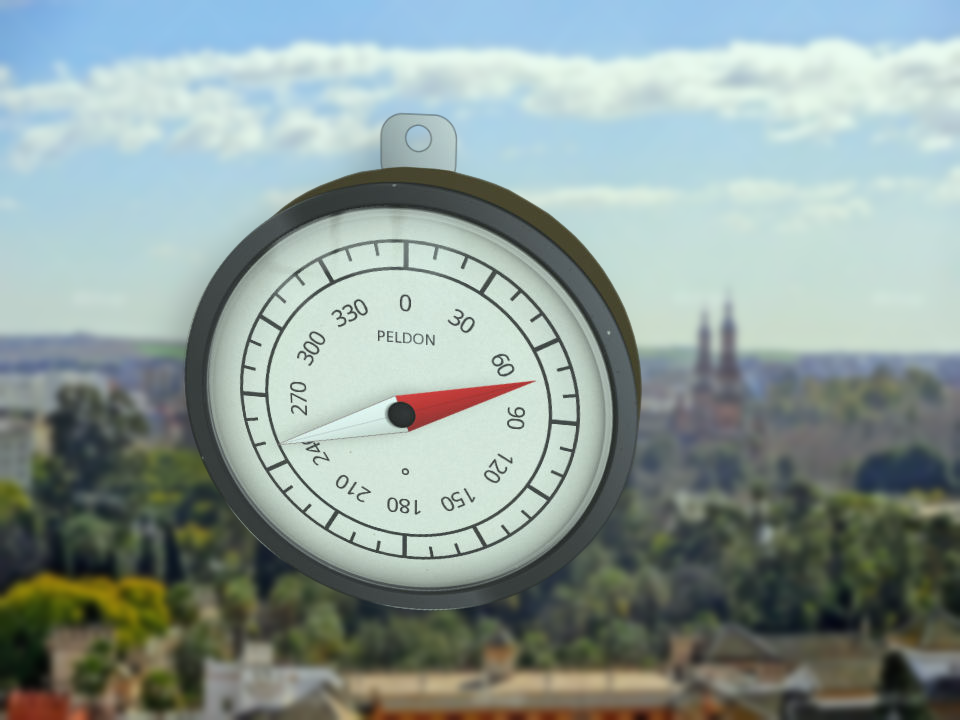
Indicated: 70 (°)
